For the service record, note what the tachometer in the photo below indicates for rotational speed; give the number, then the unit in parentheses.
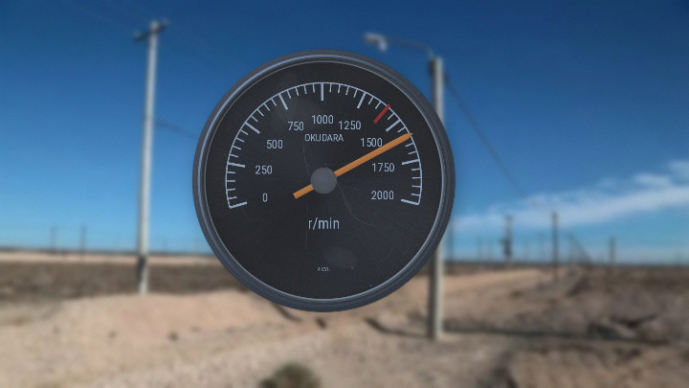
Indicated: 1600 (rpm)
